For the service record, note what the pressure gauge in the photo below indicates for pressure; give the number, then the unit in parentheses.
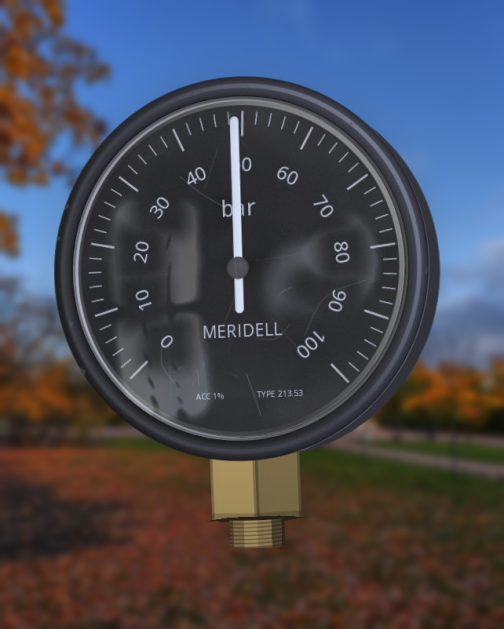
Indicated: 49 (bar)
